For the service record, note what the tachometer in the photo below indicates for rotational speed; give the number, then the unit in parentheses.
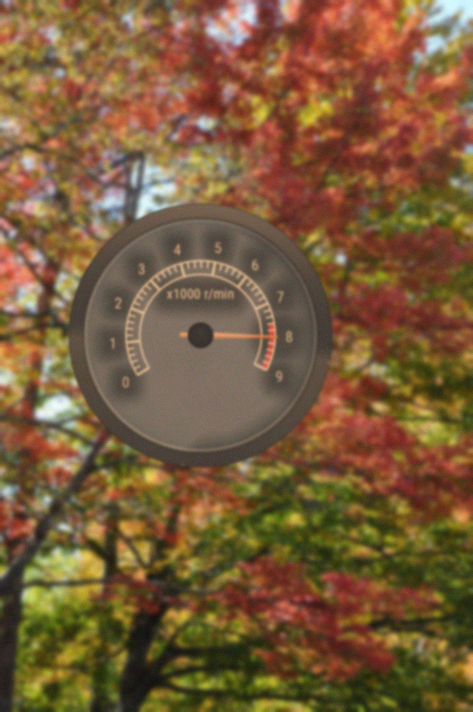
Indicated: 8000 (rpm)
